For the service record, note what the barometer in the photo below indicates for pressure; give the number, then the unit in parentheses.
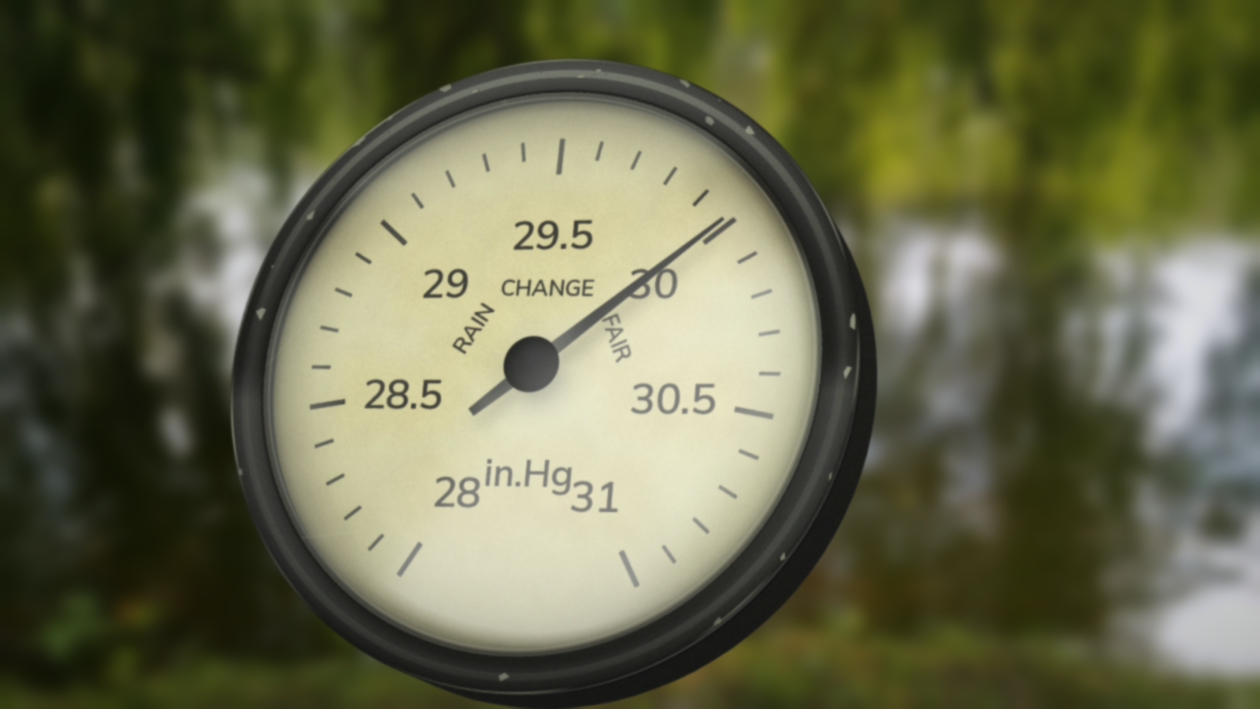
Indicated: 30 (inHg)
